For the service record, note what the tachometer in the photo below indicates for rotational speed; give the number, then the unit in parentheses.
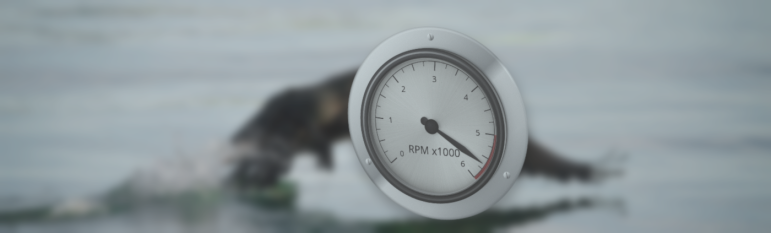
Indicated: 5625 (rpm)
